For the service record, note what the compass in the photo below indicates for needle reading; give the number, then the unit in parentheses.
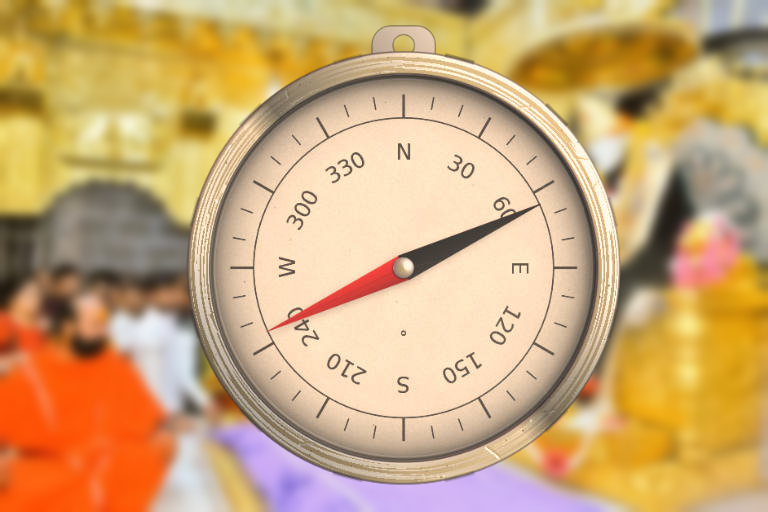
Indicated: 245 (°)
